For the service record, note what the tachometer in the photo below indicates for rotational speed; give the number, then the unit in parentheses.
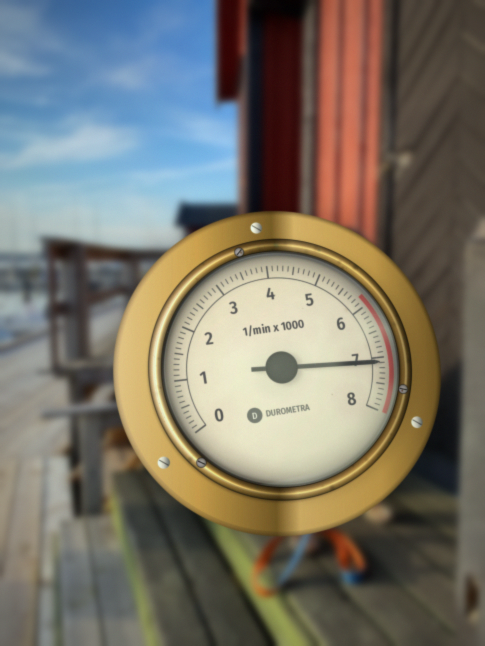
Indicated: 7100 (rpm)
